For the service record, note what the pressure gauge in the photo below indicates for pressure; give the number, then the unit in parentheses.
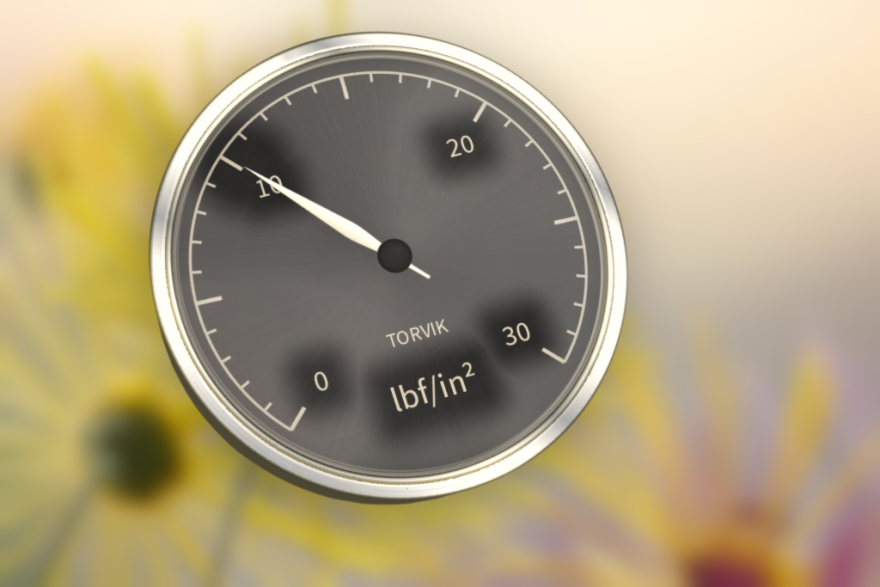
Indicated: 10 (psi)
